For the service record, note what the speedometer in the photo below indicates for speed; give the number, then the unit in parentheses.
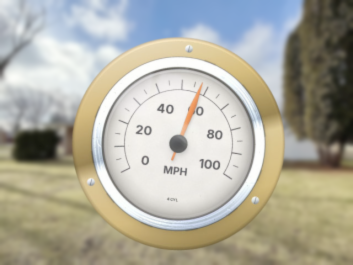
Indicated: 57.5 (mph)
